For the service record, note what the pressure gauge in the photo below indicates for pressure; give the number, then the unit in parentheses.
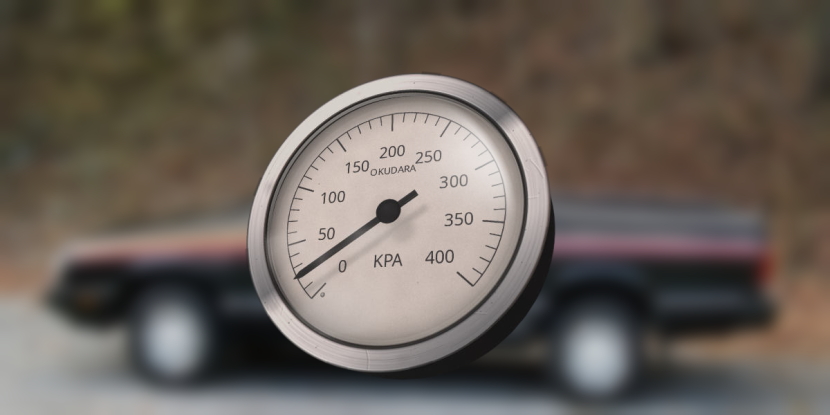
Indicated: 20 (kPa)
